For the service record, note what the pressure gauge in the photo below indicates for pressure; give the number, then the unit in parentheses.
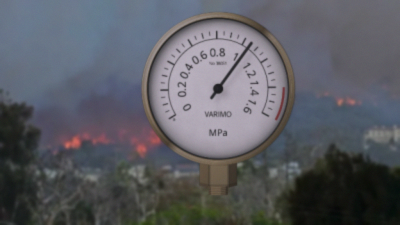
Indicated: 1.05 (MPa)
